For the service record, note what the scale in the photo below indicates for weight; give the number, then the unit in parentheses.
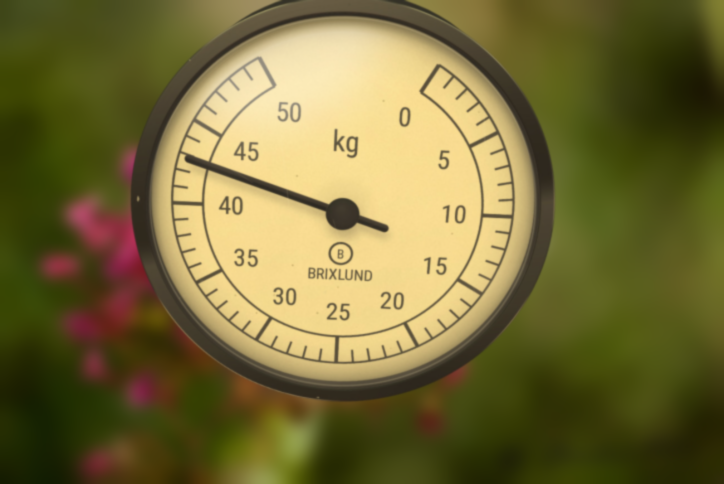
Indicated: 43 (kg)
